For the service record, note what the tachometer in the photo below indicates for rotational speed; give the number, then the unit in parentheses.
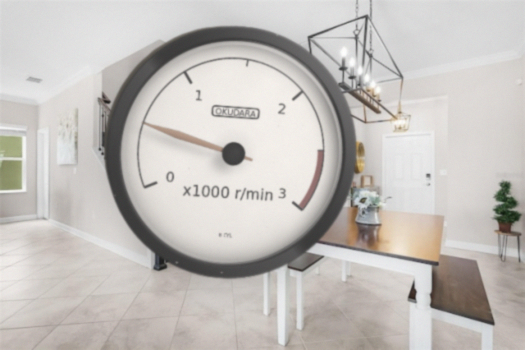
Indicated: 500 (rpm)
